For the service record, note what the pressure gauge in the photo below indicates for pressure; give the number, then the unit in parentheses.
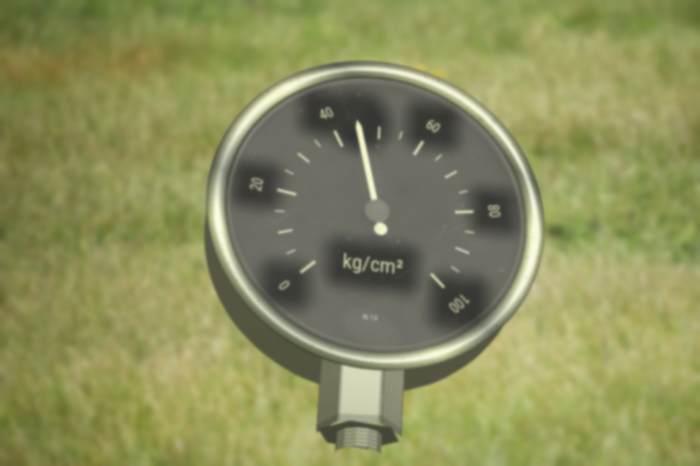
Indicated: 45 (kg/cm²)
